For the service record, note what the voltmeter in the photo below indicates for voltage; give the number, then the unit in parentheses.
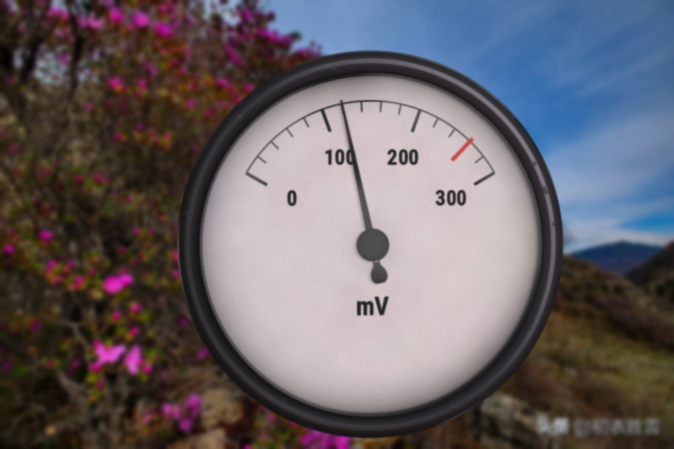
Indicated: 120 (mV)
